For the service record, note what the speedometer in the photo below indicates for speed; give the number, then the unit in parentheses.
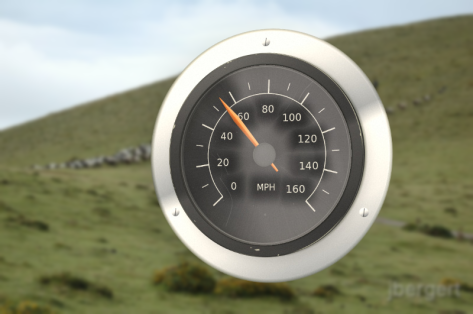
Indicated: 55 (mph)
